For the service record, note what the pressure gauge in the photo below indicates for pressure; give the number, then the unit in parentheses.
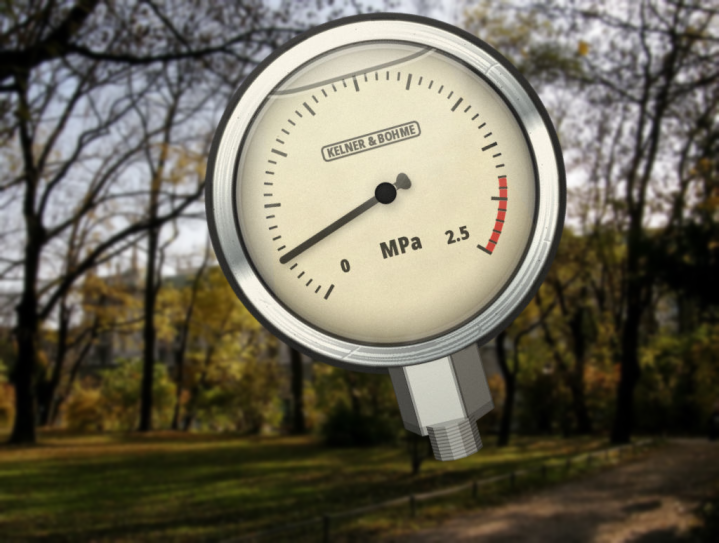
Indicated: 0.25 (MPa)
